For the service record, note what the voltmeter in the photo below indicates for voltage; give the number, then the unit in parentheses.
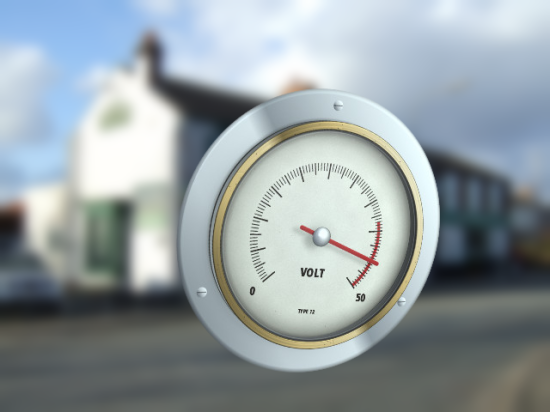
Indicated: 45 (V)
